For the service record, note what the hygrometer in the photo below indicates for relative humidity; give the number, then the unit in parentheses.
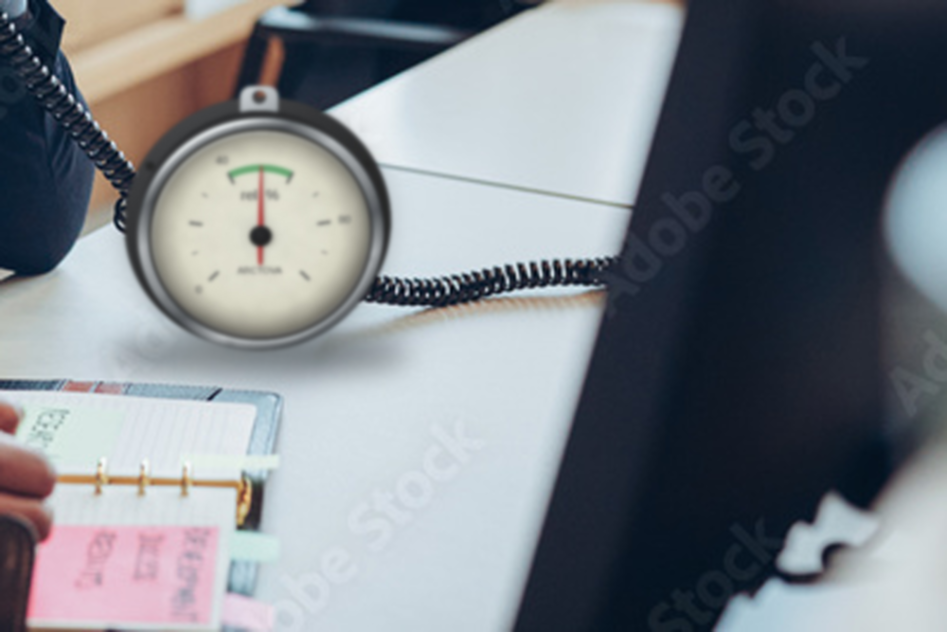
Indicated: 50 (%)
